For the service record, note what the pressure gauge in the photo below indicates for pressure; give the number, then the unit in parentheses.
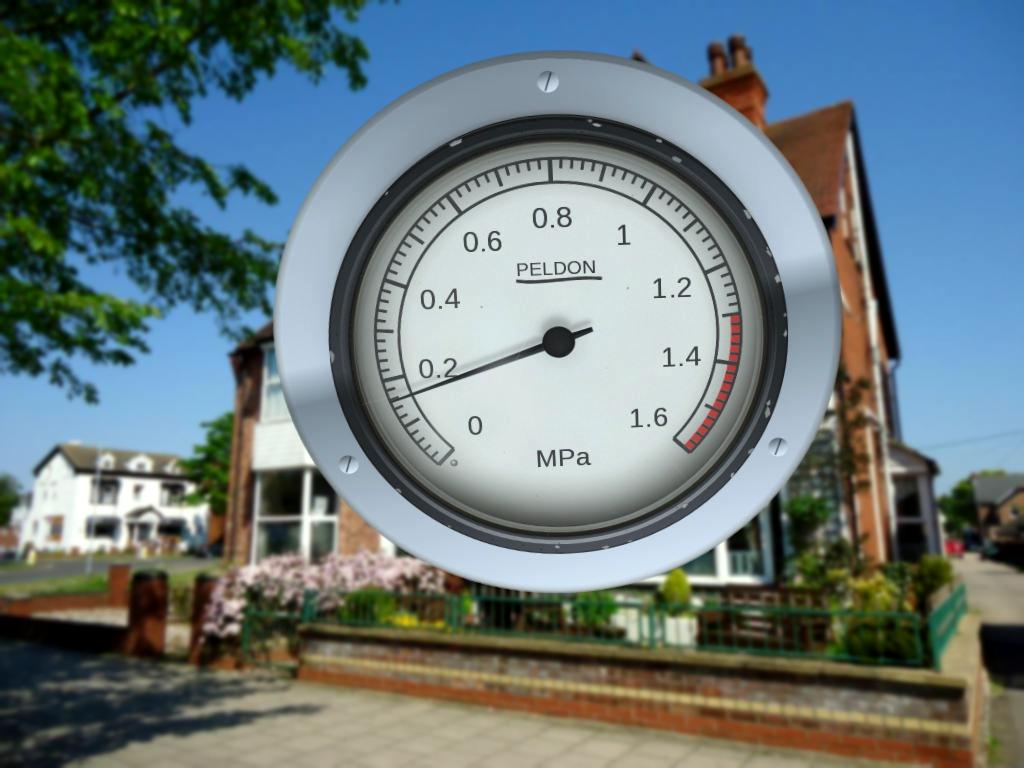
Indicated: 0.16 (MPa)
